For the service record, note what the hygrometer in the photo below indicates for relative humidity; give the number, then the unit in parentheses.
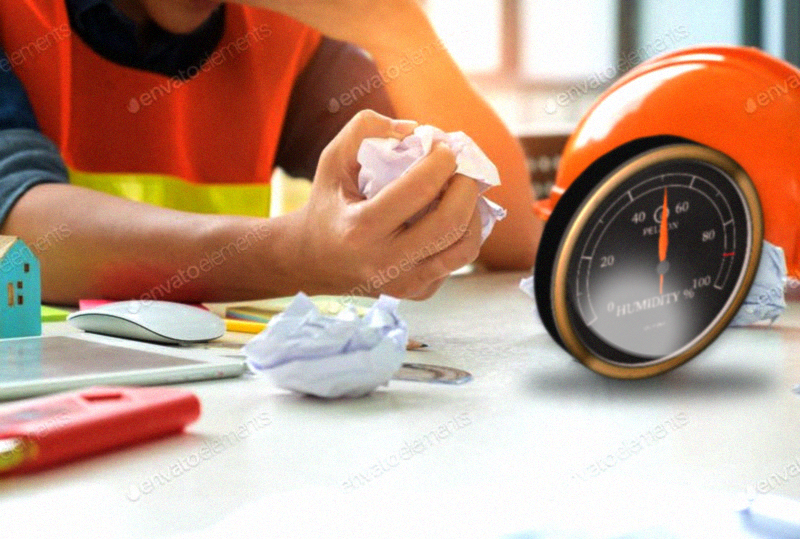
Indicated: 50 (%)
